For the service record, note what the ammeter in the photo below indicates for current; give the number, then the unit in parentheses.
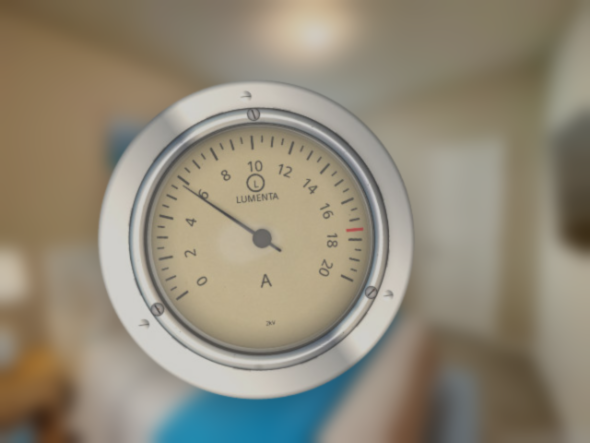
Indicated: 5.75 (A)
